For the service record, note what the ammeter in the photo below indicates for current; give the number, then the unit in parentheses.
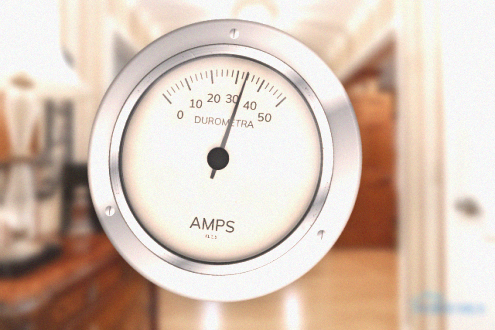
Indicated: 34 (A)
